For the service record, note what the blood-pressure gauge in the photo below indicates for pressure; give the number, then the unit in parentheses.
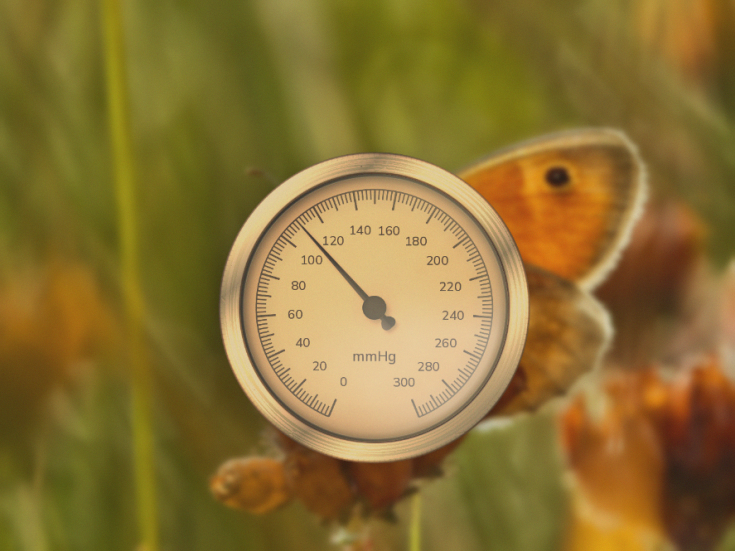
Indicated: 110 (mmHg)
